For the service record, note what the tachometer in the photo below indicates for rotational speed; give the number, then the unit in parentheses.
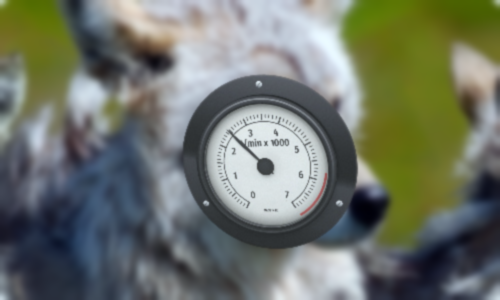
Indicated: 2500 (rpm)
